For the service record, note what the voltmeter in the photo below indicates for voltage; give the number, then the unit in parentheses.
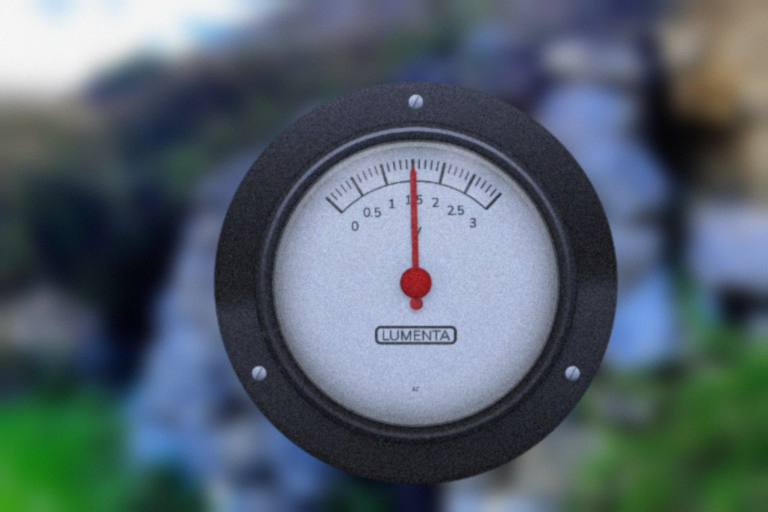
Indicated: 1.5 (V)
